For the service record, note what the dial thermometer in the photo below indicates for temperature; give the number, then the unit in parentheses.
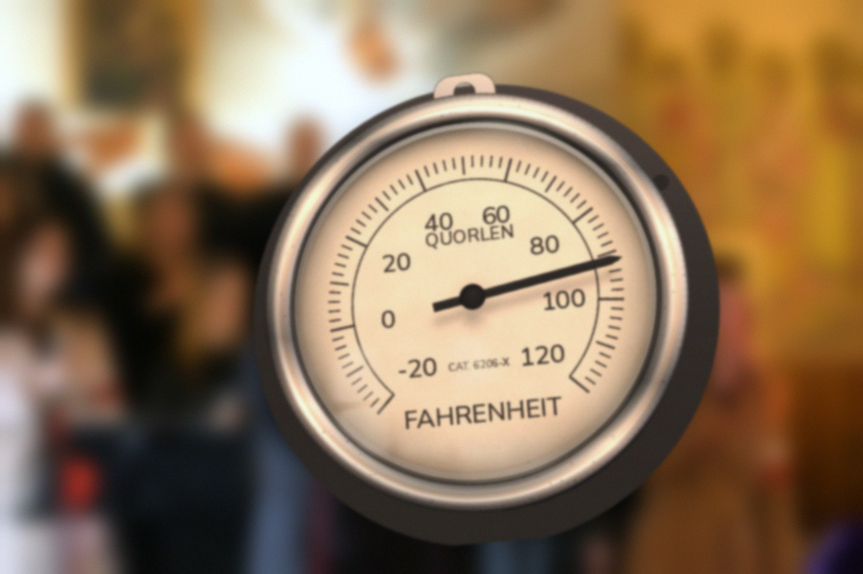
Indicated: 92 (°F)
